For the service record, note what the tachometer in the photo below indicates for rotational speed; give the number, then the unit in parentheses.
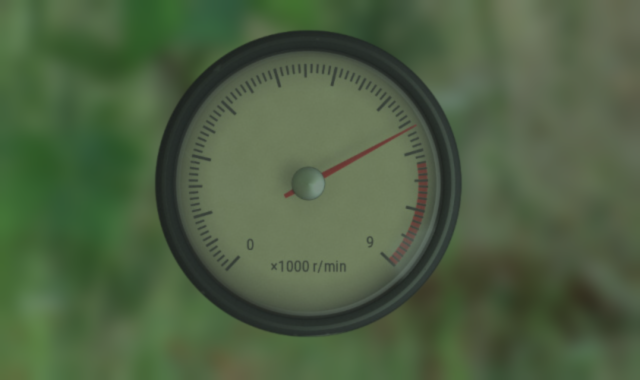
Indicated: 6600 (rpm)
